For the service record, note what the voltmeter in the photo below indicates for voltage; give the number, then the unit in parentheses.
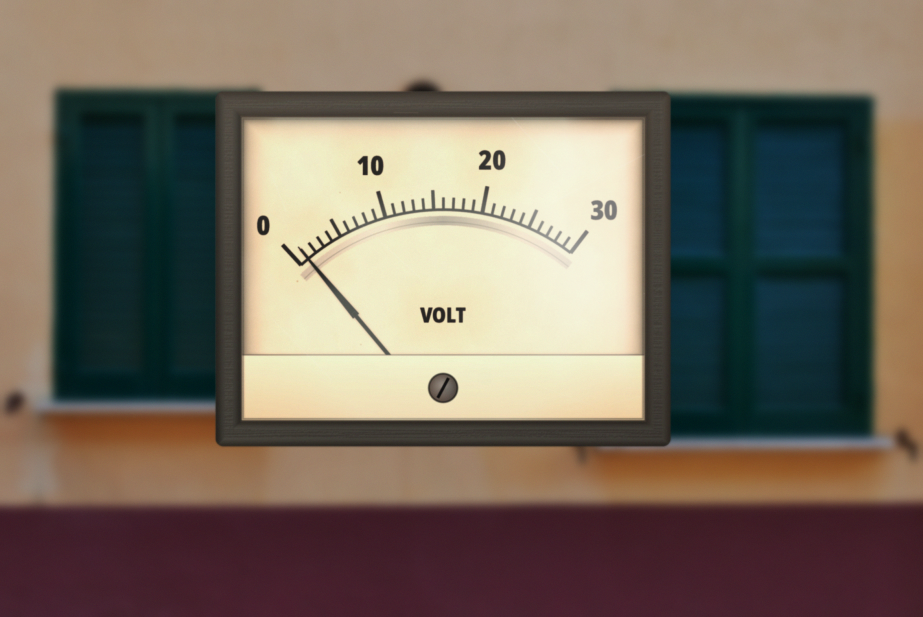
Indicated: 1 (V)
